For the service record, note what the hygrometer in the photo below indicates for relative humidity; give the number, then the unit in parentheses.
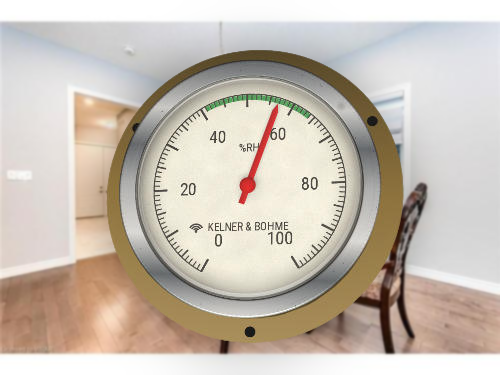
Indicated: 57 (%)
